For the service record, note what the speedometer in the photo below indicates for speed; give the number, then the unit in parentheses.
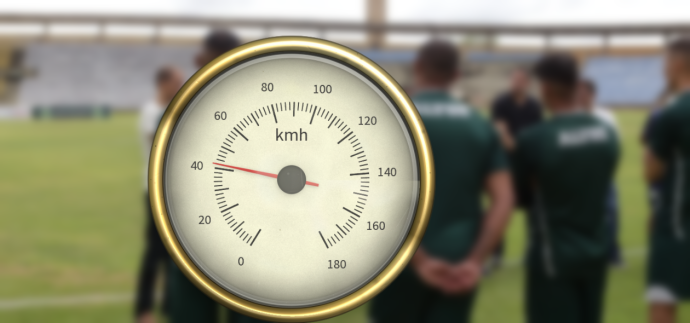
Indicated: 42 (km/h)
